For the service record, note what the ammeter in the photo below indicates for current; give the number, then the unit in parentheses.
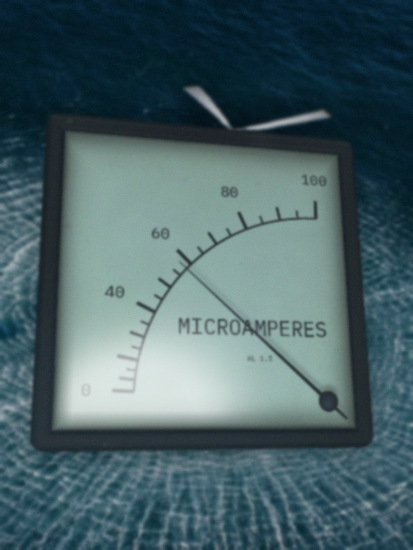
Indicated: 57.5 (µA)
